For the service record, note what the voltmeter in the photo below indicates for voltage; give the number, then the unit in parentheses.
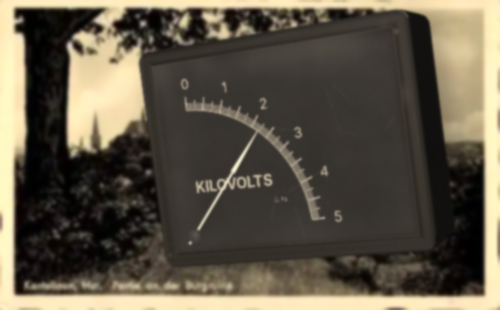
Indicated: 2.25 (kV)
